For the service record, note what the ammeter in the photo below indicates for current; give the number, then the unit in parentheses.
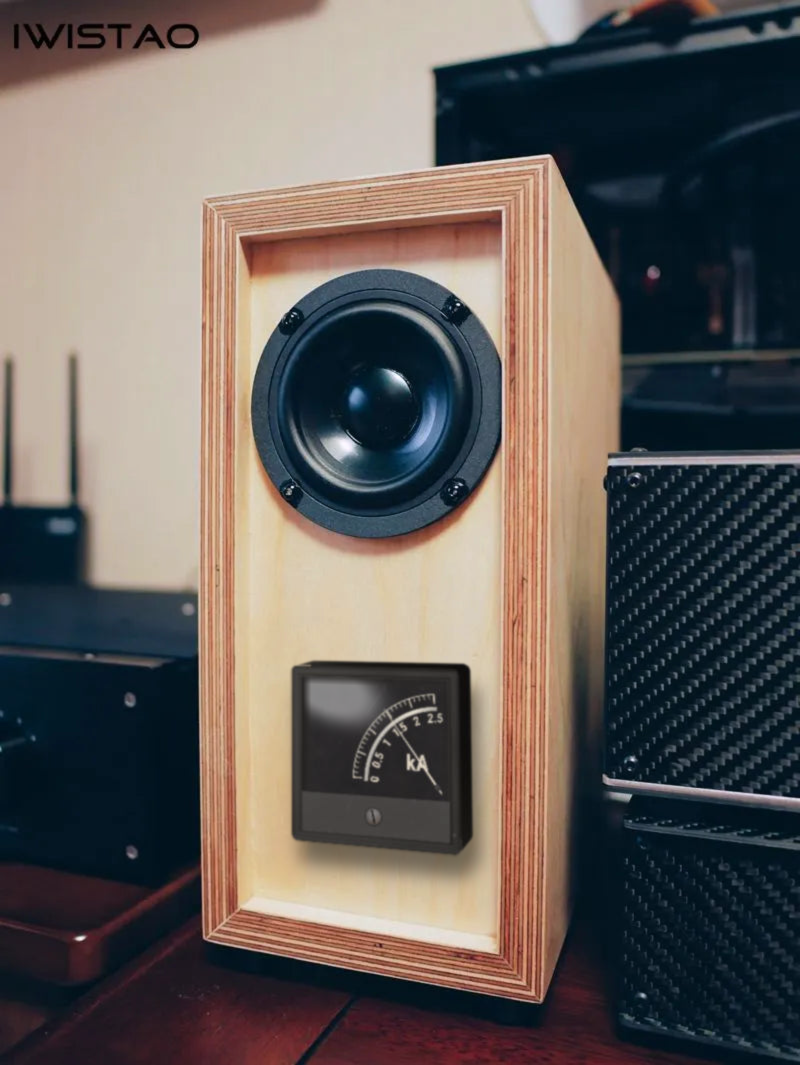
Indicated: 1.5 (kA)
